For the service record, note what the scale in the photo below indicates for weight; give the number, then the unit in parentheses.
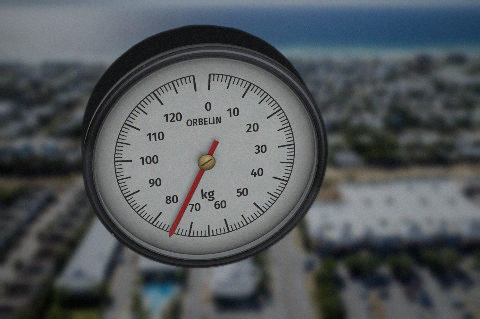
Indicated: 75 (kg)
